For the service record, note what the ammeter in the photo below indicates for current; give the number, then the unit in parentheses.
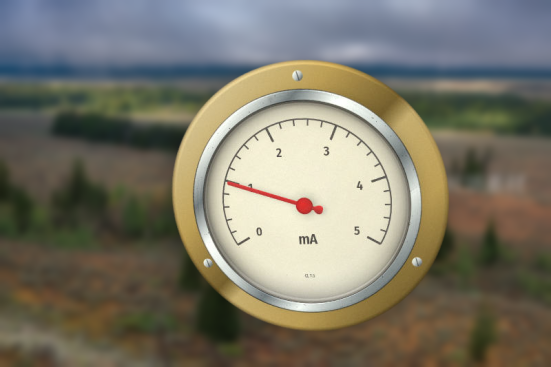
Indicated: 1 (mA)
